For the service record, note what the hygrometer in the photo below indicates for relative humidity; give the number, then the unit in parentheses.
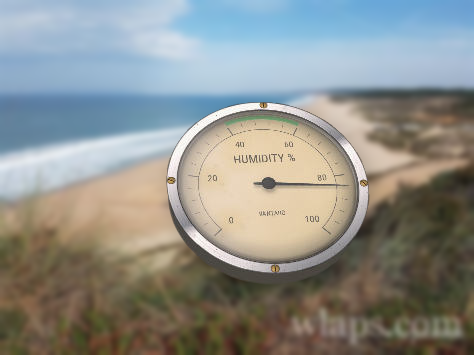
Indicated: 84 (%)
